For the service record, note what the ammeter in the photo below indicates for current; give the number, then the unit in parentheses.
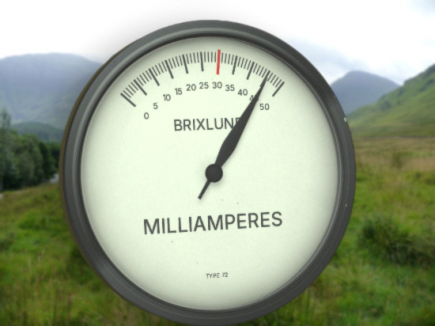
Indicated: 45 (mA)
